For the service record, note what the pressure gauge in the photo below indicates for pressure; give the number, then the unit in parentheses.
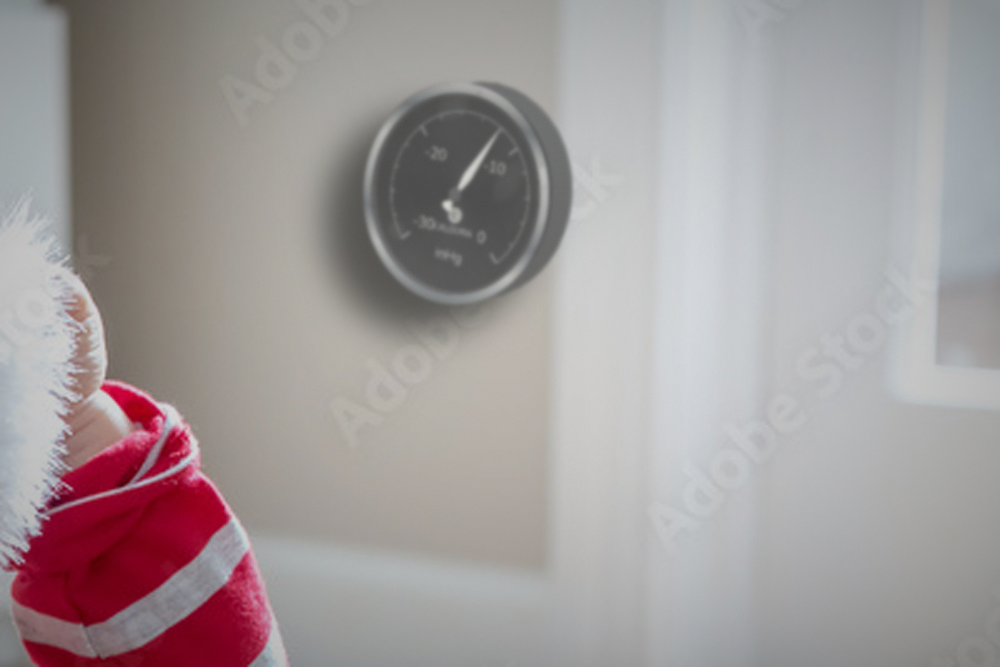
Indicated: -12 (inHg)
